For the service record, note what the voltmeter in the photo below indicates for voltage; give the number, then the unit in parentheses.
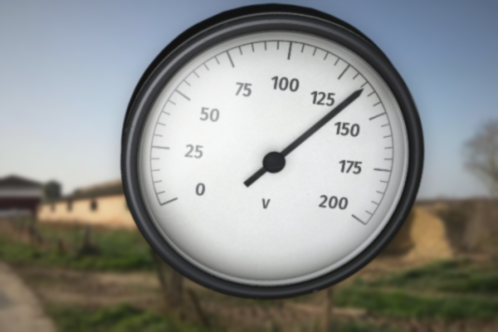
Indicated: 135 (V)
